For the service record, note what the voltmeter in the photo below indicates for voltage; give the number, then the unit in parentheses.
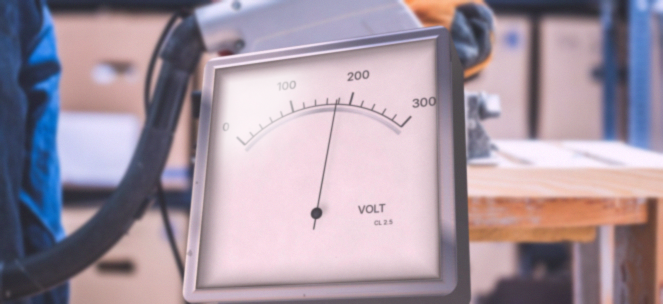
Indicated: 180 (V)
